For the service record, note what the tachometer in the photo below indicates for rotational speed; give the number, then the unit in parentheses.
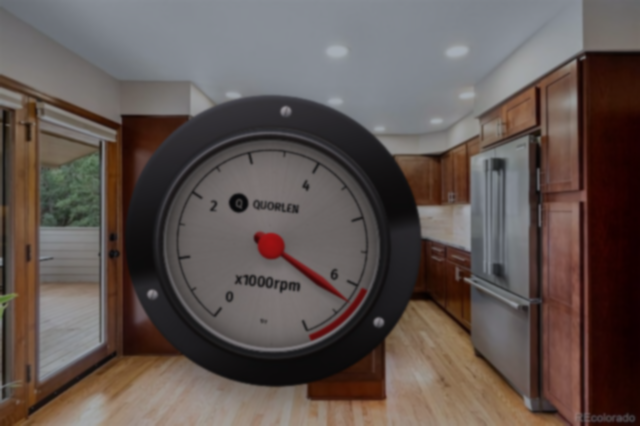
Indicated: 6250 (rpm)
